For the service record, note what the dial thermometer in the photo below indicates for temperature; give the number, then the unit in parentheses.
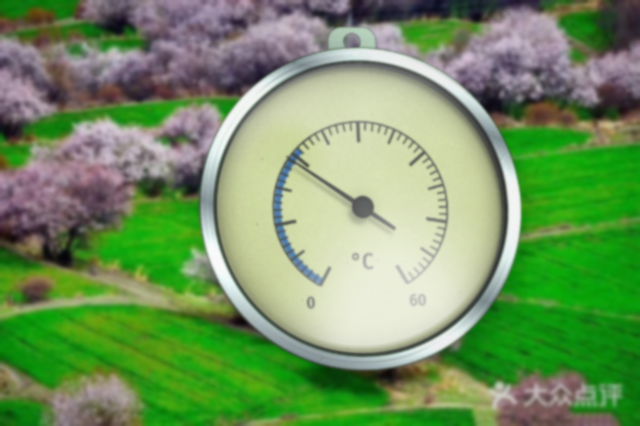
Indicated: 19 (°C)
